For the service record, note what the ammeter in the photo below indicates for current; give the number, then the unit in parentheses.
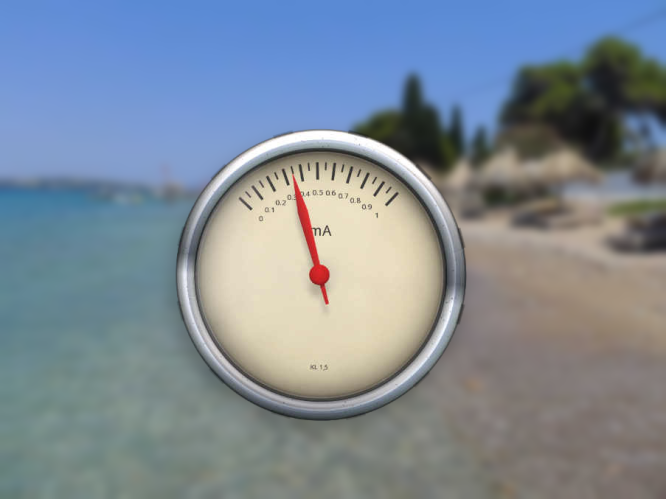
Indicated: 0.35 (mA)
